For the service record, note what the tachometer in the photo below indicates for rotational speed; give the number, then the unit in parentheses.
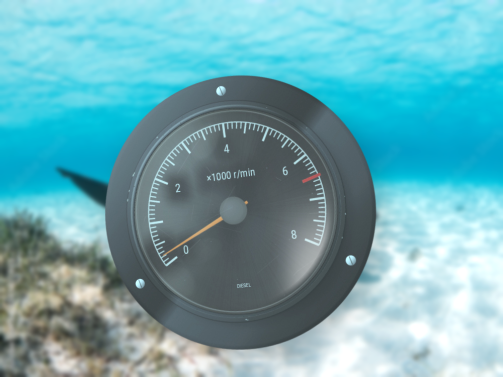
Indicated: 200 (rpm)
